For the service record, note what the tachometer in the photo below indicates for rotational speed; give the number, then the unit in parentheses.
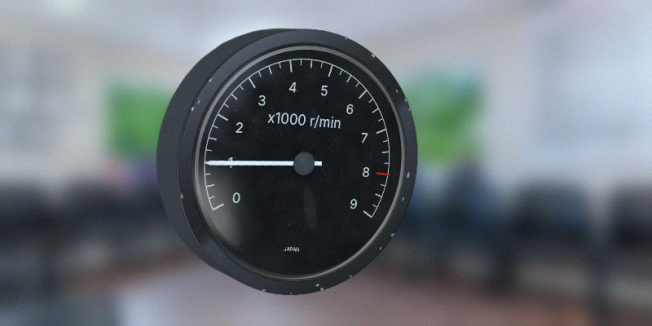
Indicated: 1000 (rpm)
